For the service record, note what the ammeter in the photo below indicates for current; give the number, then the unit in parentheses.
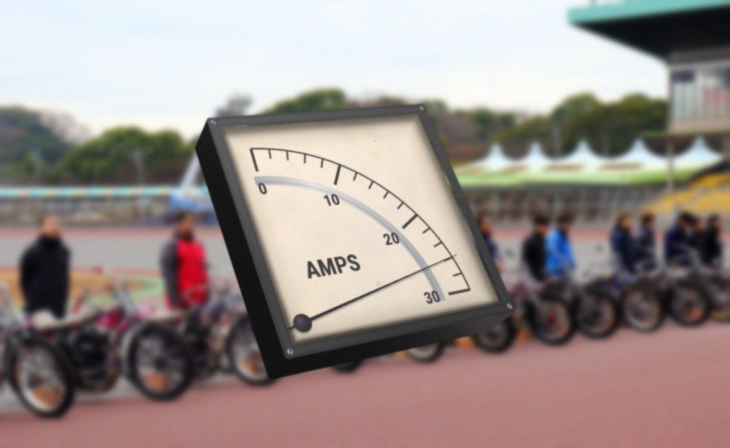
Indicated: 26 (A)
